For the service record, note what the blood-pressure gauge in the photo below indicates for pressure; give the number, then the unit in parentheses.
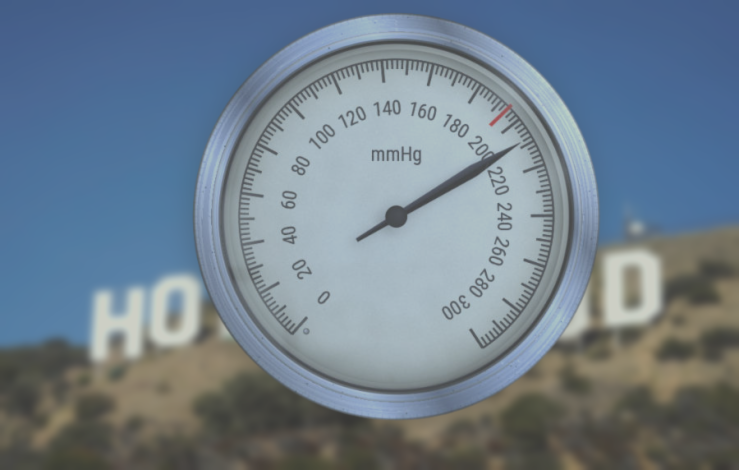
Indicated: 208 (mmHg)
